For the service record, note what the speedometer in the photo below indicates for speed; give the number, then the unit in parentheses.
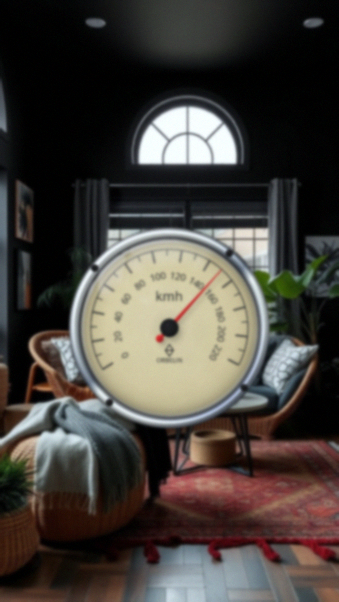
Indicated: 150 (km/h)
